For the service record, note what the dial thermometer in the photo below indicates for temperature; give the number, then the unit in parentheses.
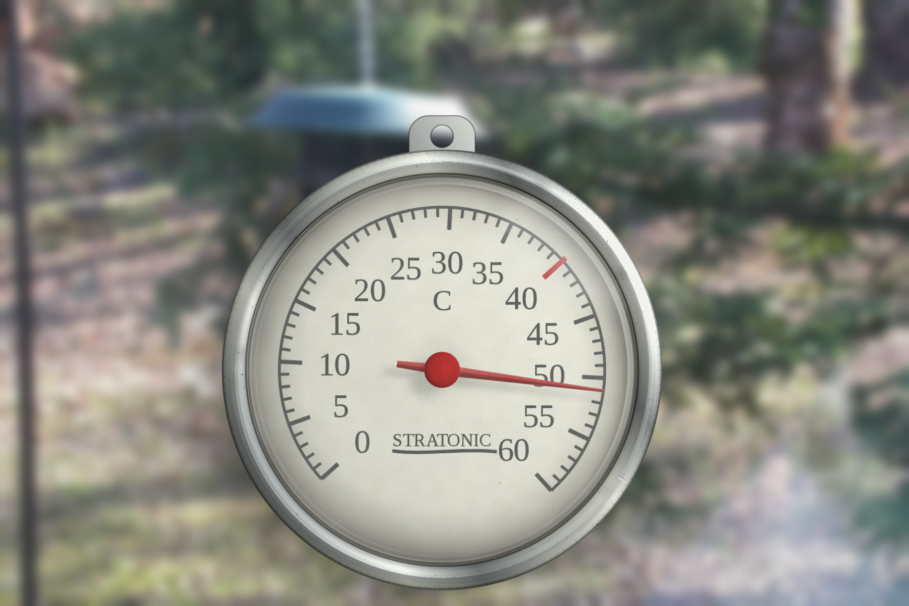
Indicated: 51 (°C)
